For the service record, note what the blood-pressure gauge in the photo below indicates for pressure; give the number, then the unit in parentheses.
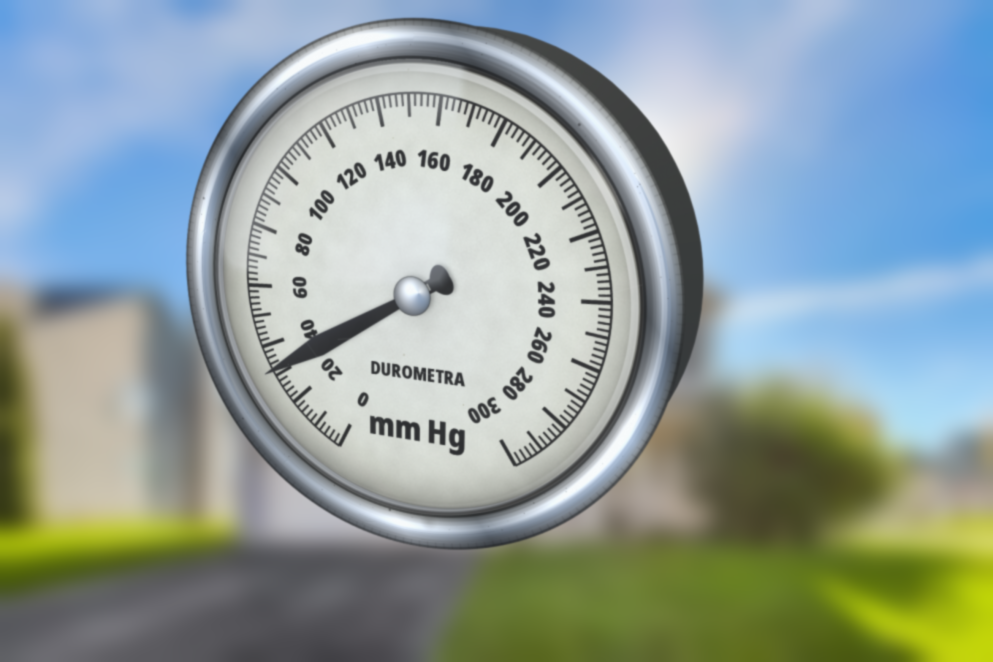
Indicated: 32 (mmHg)
